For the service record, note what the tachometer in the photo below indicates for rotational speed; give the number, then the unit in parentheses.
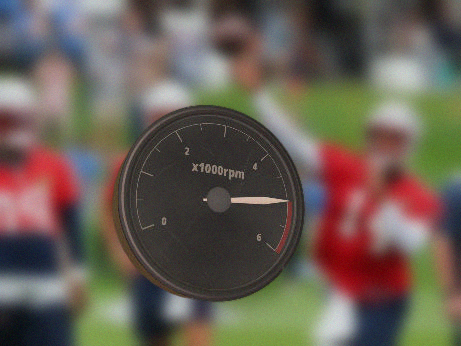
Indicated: 5000 (rpm)
